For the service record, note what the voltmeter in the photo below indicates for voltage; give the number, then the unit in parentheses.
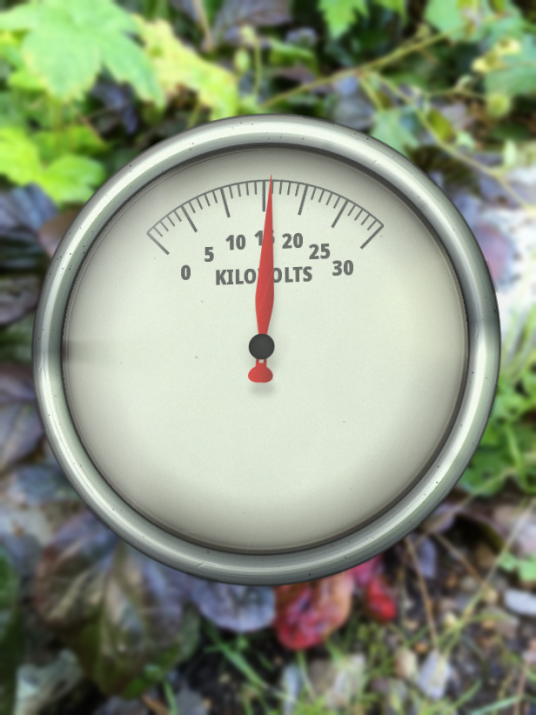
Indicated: 16 (kV)
